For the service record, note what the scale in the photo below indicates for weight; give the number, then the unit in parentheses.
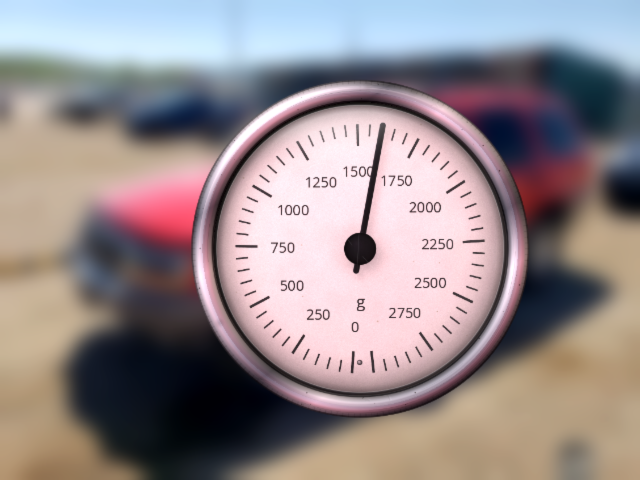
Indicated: 1600 (g)
